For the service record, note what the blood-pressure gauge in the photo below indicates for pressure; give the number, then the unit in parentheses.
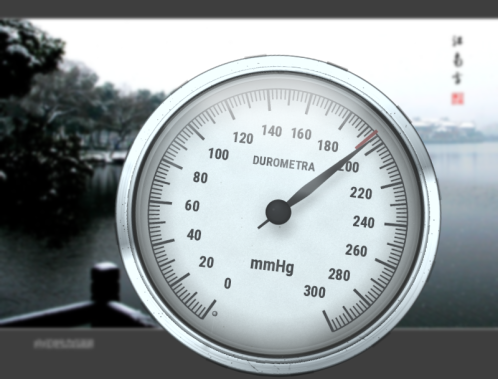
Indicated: 196 (mmHg)
